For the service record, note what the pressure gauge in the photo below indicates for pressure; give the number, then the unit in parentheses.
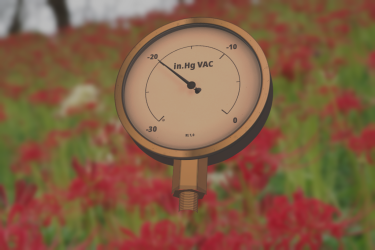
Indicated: -20 (inHg)
